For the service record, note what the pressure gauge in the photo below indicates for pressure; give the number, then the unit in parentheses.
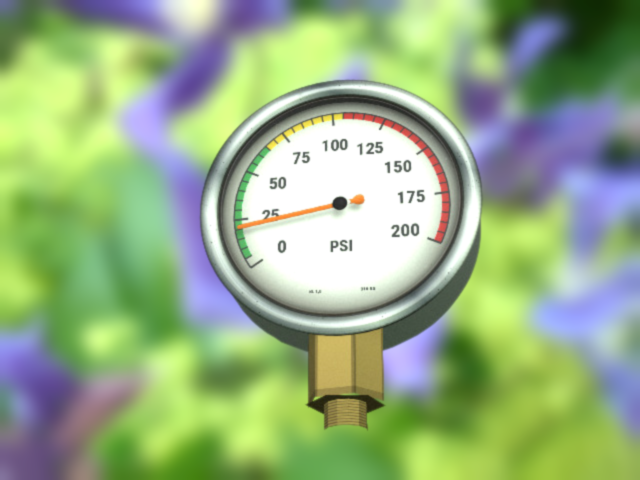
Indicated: 20 (psi)
